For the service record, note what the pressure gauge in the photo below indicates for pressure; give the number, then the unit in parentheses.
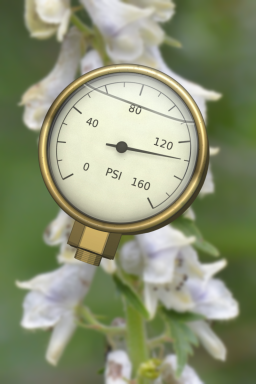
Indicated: 130 (psi)
